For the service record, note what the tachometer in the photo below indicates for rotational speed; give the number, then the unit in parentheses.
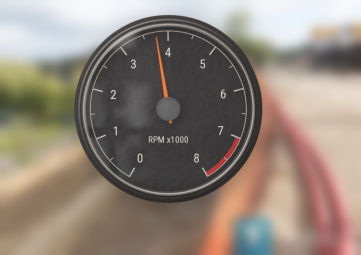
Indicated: 3750 (rpm)
